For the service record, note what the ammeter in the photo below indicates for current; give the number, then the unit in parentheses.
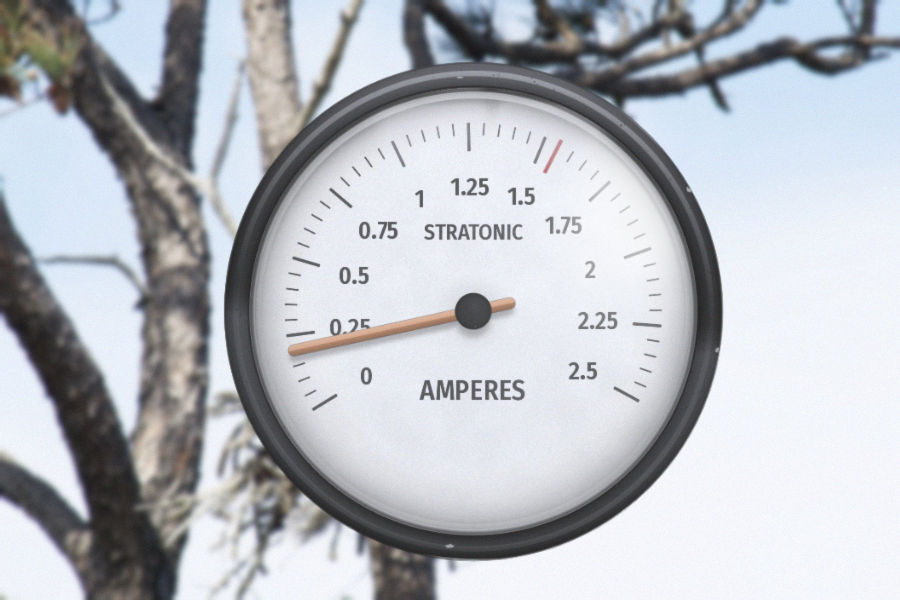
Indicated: 0.2 (A)
